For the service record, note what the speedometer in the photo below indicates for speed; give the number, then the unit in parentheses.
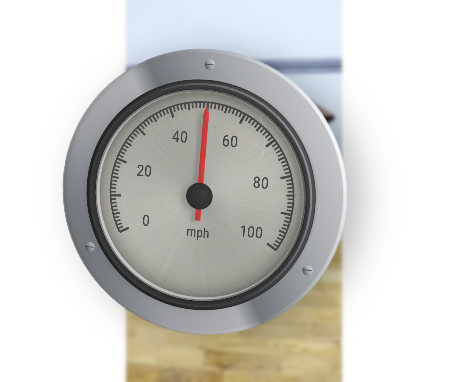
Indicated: 50 (mph)
